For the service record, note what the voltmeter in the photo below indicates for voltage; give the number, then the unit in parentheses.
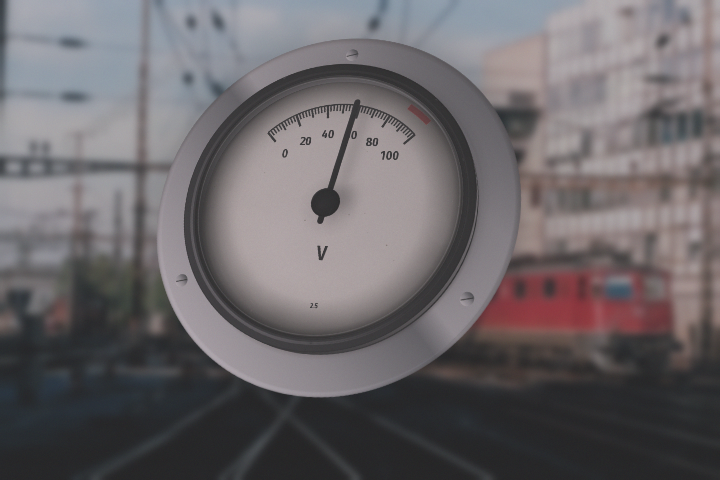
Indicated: 60 (V)
